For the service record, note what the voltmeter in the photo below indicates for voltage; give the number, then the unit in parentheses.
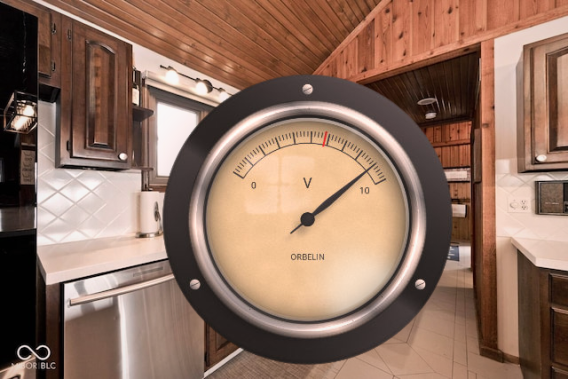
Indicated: 9 (V)
